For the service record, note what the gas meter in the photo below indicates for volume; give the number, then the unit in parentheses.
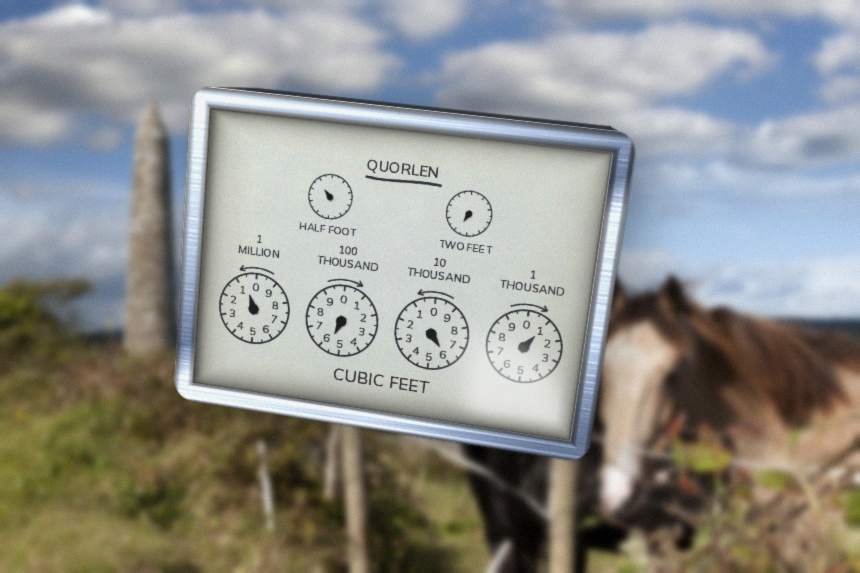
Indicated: 56100 (ft³)
